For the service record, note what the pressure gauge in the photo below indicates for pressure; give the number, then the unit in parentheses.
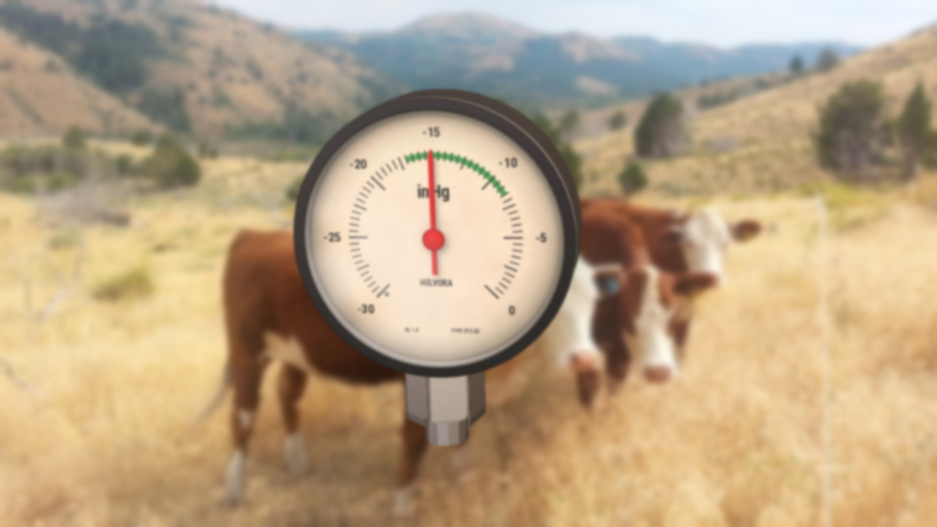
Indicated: -15 (inHg)
